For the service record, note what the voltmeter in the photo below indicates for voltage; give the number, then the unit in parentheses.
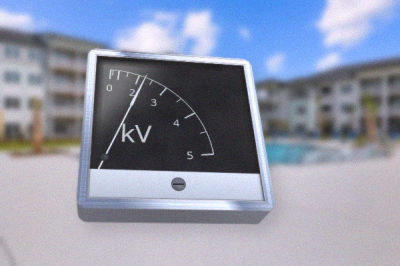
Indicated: 2.25 (kV)
